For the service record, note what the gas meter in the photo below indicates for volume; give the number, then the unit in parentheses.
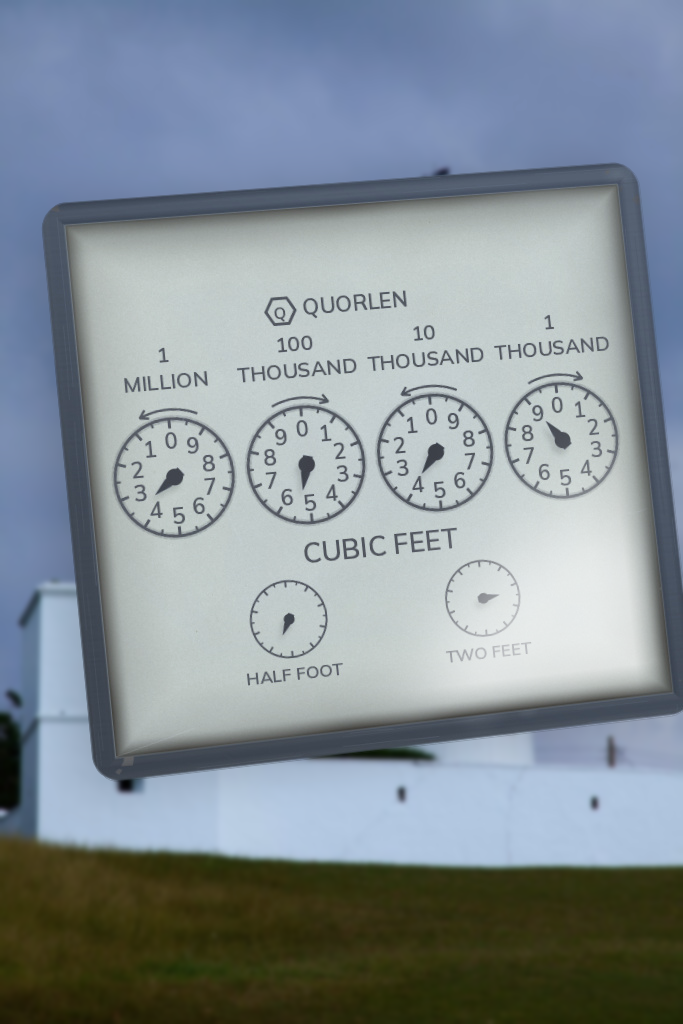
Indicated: 353900 (ft³)
